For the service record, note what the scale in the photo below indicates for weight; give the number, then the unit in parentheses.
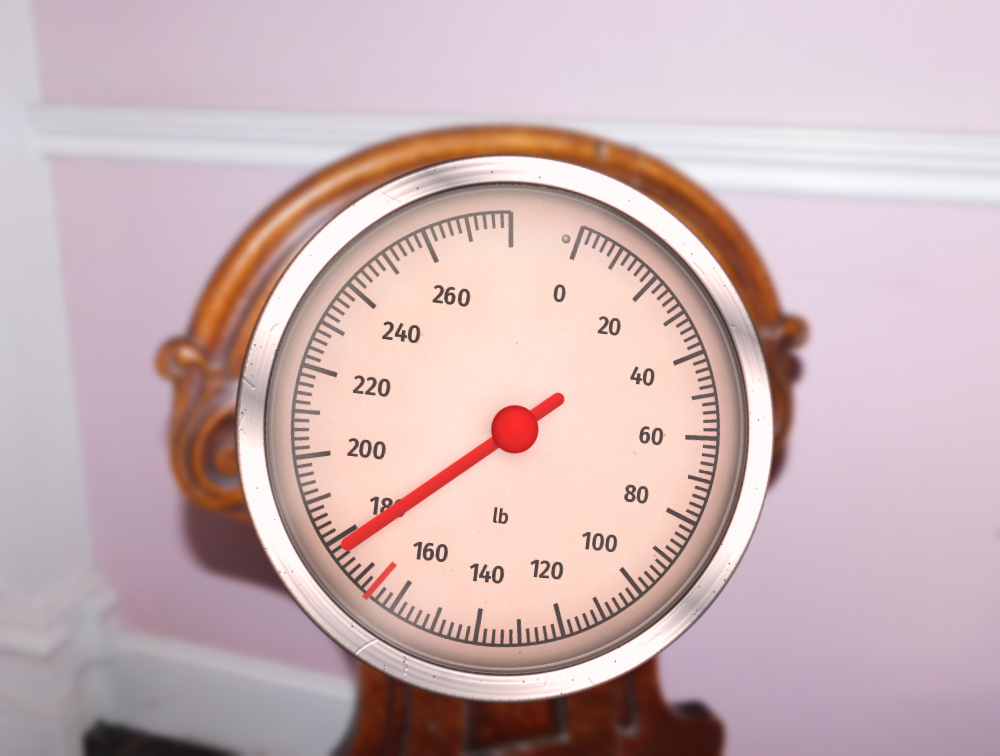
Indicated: 178 (lb)
